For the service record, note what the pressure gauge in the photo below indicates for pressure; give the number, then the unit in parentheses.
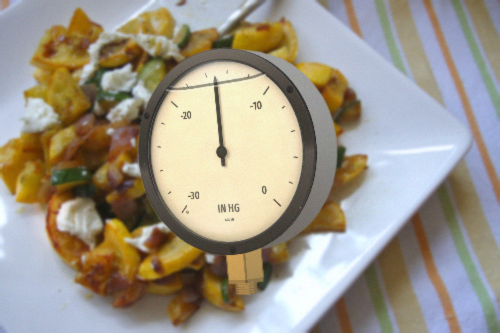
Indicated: -15 (inHg)
